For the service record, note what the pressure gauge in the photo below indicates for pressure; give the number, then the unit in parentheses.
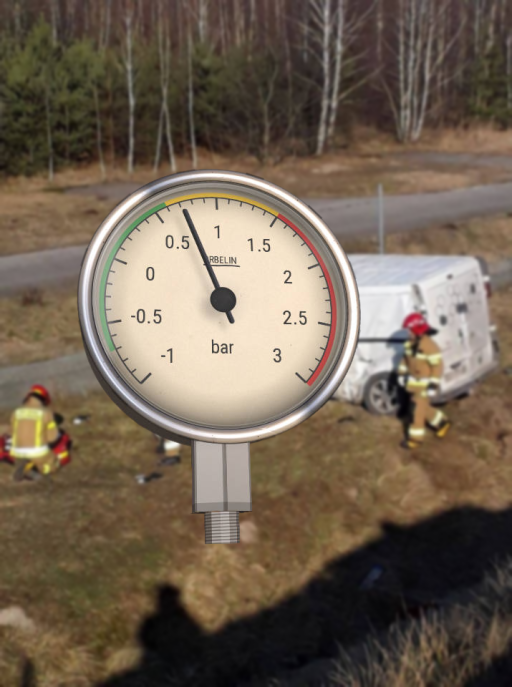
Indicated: 0.7 (bar)
